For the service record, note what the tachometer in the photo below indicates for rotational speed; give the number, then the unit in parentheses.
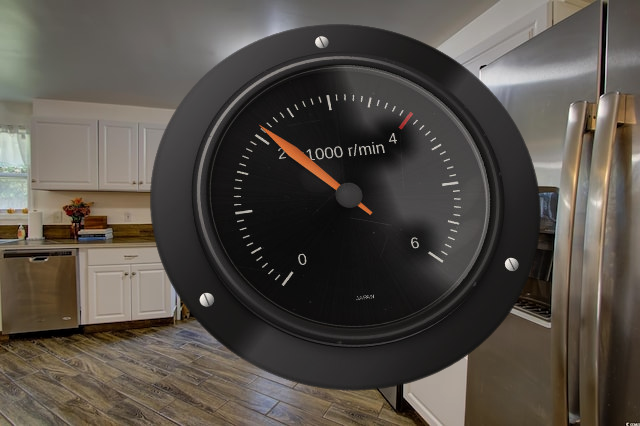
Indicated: 2100 (rpm)
